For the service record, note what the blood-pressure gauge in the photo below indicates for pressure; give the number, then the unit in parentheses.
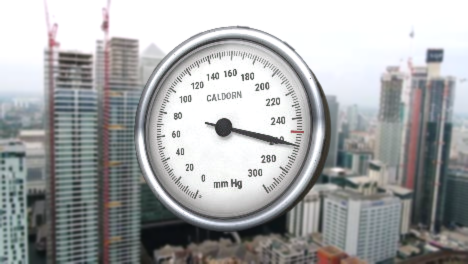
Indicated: 260 (mmHg)
